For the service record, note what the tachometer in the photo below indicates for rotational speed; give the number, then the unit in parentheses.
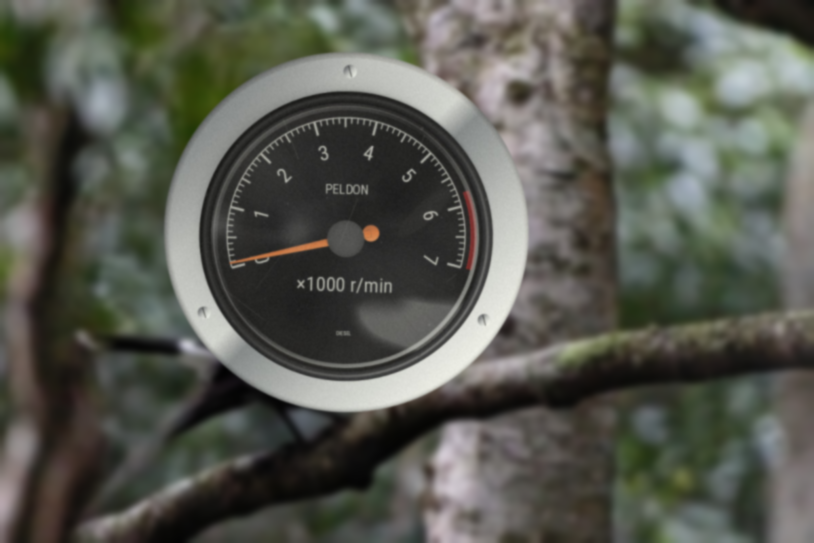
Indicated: 100 (rpm)
